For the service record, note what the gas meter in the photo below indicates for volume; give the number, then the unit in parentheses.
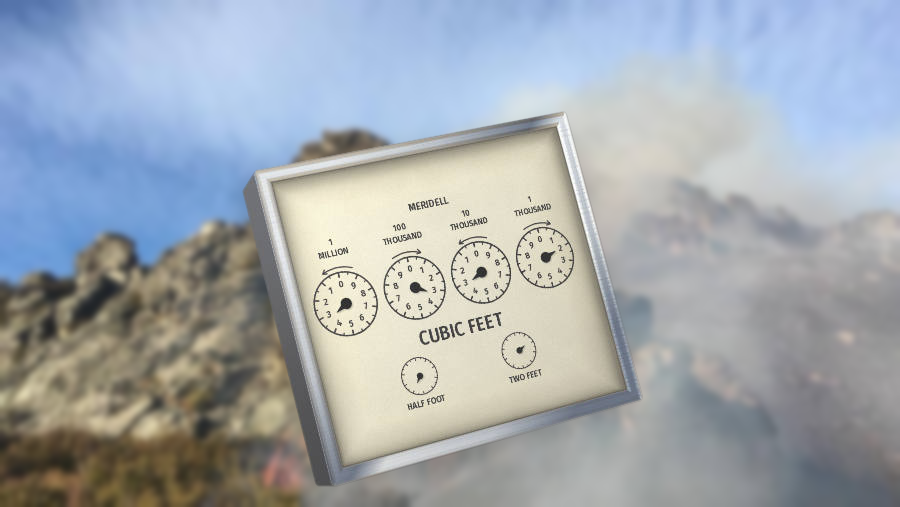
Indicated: 333200 (ft³)
